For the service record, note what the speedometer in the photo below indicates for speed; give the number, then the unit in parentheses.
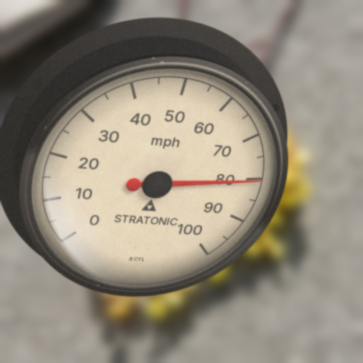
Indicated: 80 (mph)
